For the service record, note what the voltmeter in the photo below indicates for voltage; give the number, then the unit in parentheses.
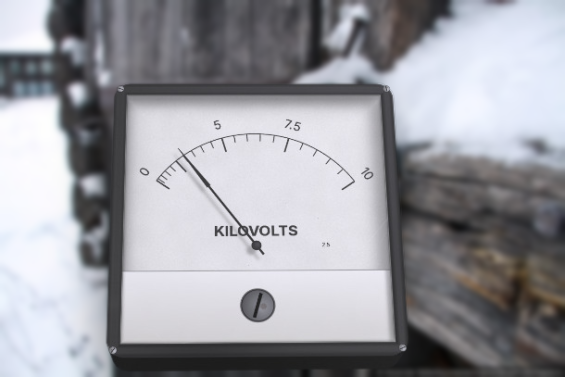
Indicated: 3 (kV)
